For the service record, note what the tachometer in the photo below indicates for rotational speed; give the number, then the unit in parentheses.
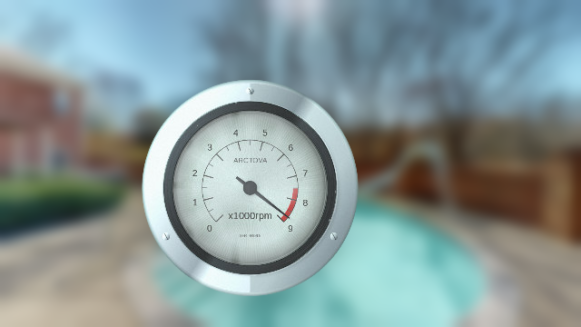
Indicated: 8750 (rpm)
